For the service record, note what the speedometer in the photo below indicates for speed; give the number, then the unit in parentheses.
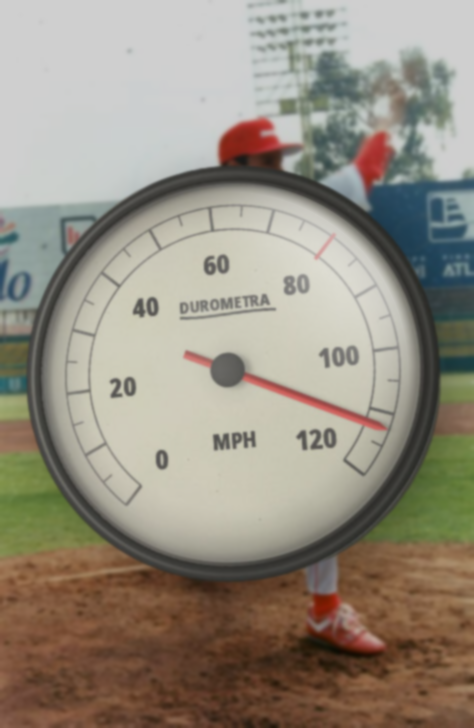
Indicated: 112.5 (mph)
